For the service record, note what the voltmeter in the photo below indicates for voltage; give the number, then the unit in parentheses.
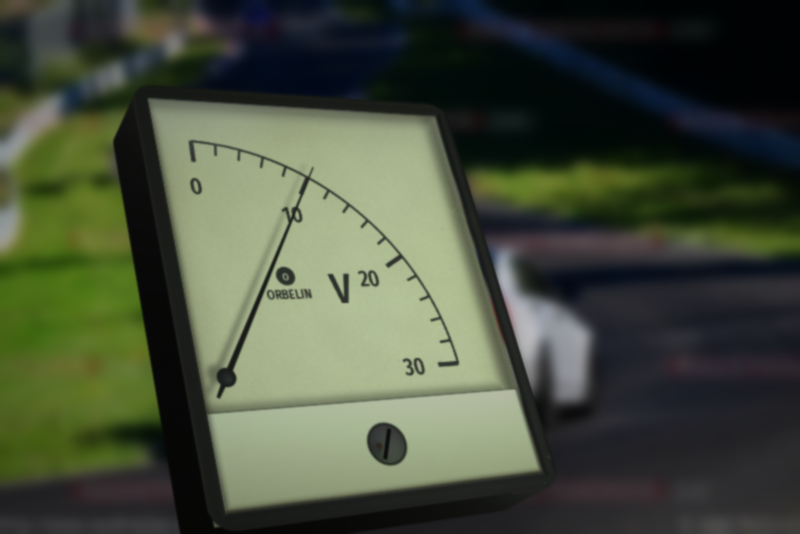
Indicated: 10 (V)
